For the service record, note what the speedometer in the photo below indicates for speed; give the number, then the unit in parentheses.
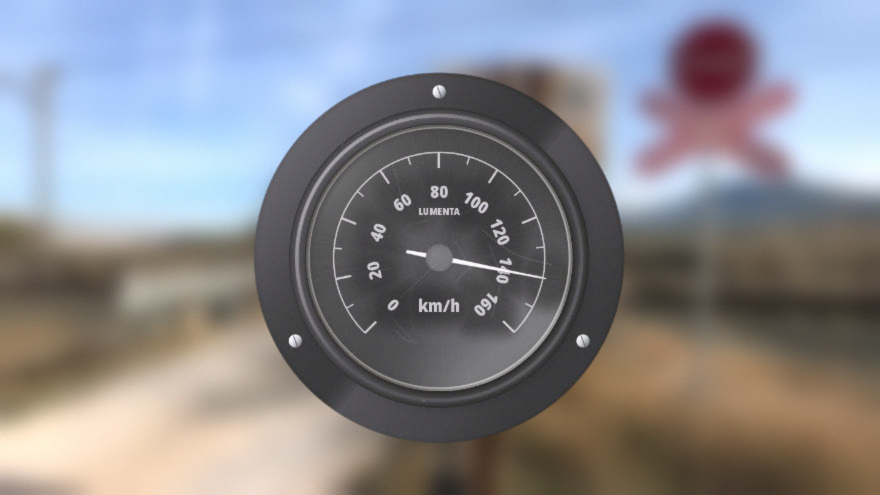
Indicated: 140 (km/h)
